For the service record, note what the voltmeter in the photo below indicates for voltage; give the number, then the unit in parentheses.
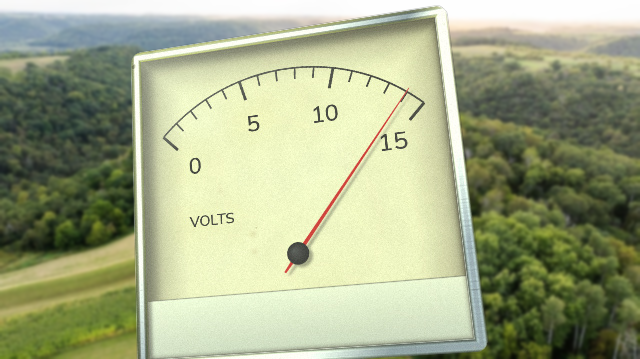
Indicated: 14 (V)
